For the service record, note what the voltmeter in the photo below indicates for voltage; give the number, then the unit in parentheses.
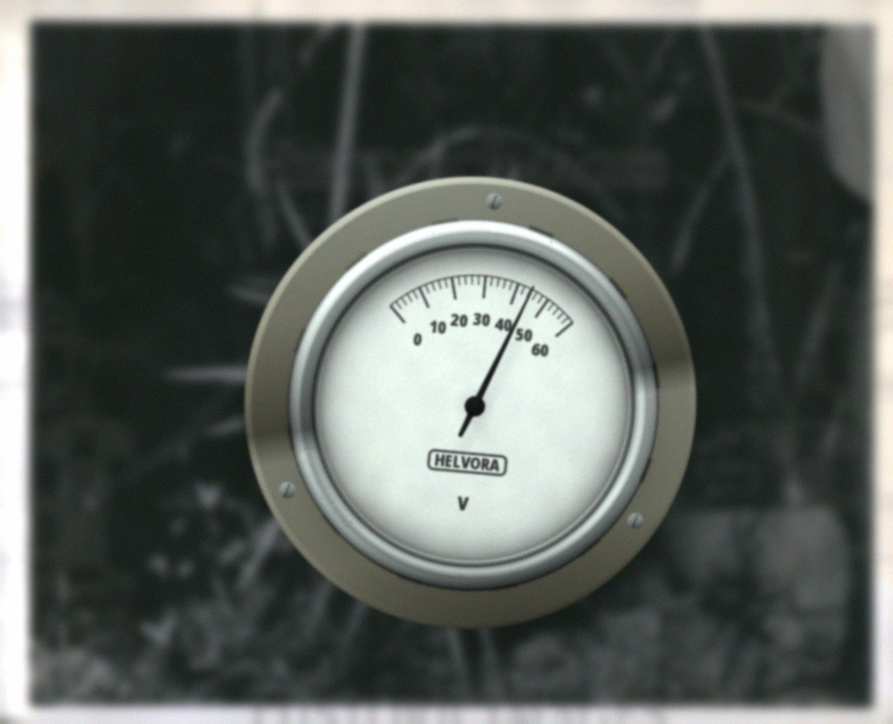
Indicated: 44 (V)
